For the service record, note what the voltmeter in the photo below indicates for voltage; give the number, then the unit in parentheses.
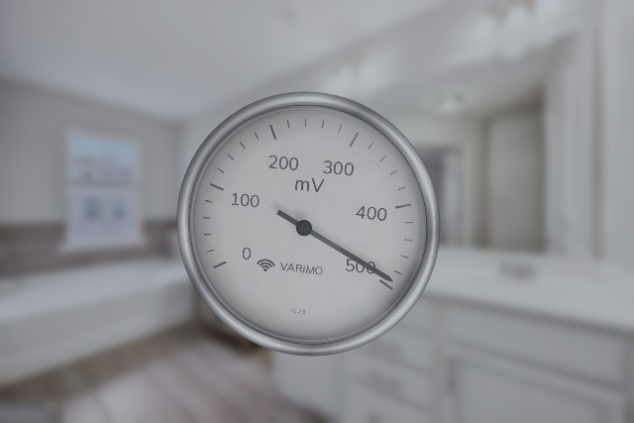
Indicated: 490 (mV)
